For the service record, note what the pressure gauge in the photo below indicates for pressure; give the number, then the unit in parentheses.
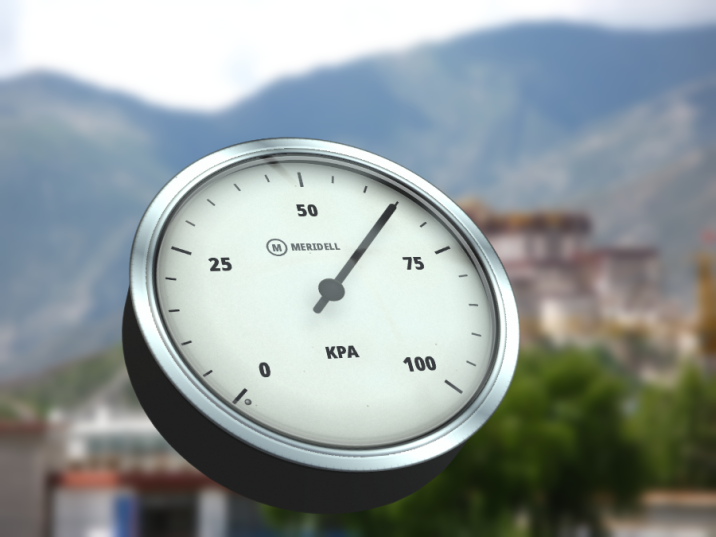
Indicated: 65 (kPa)
